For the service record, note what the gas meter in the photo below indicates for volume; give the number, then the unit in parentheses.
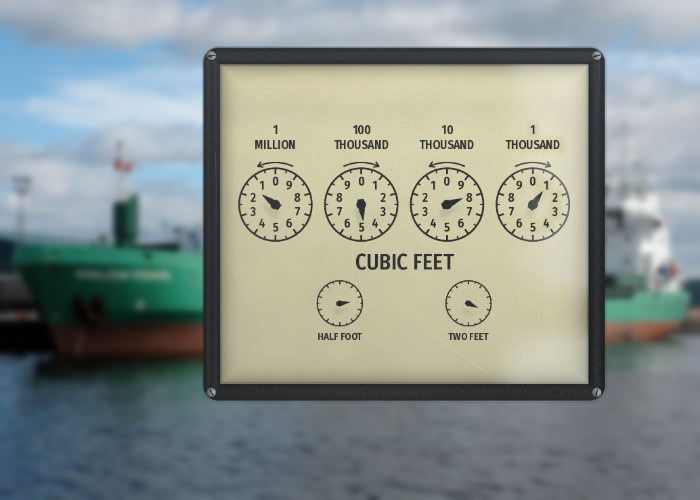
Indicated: 148100 (ft³)
